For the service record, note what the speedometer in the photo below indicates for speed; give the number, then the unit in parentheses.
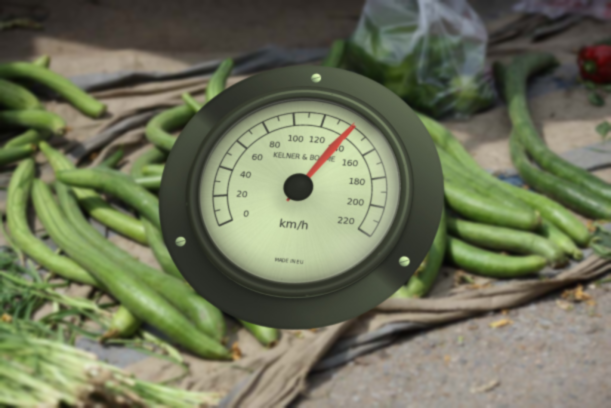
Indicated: 140 (km/h)
